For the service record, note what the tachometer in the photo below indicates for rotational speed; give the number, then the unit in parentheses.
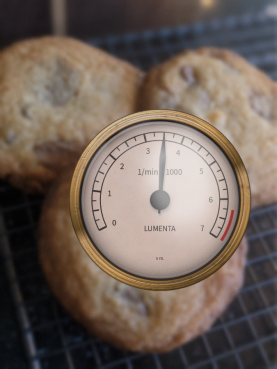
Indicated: 3500 (rpm)
